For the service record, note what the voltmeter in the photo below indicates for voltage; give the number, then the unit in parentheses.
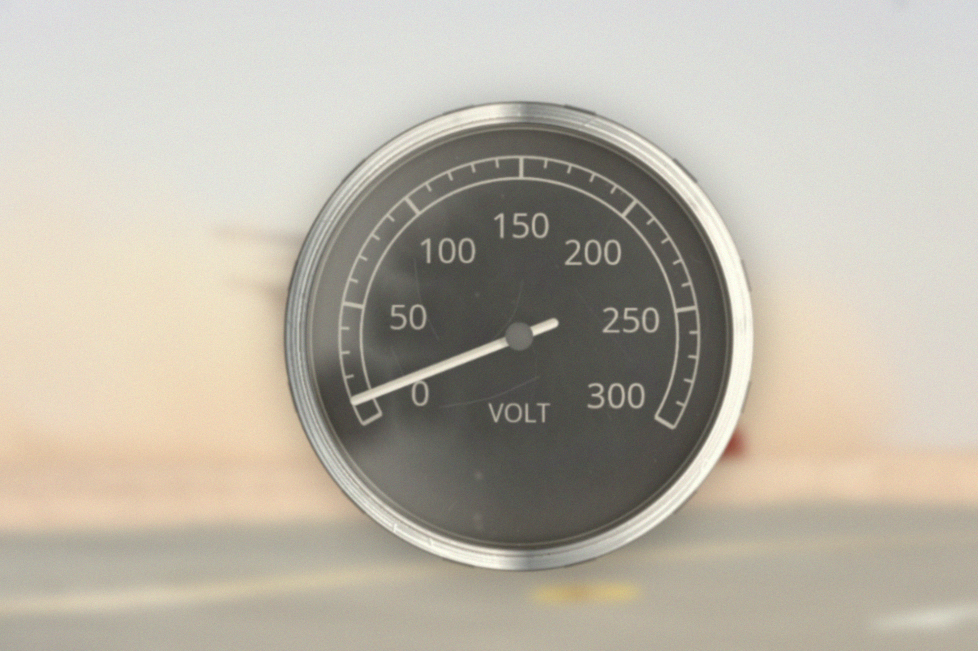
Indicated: 10 (V)
